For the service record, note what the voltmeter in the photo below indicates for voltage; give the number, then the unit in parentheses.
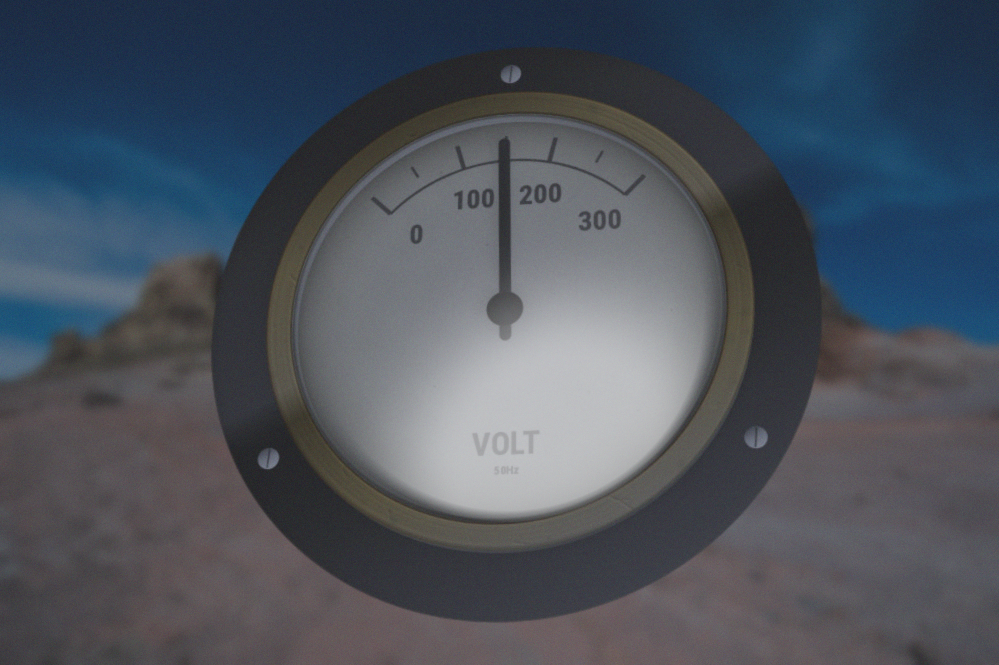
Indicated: 150 (V)
